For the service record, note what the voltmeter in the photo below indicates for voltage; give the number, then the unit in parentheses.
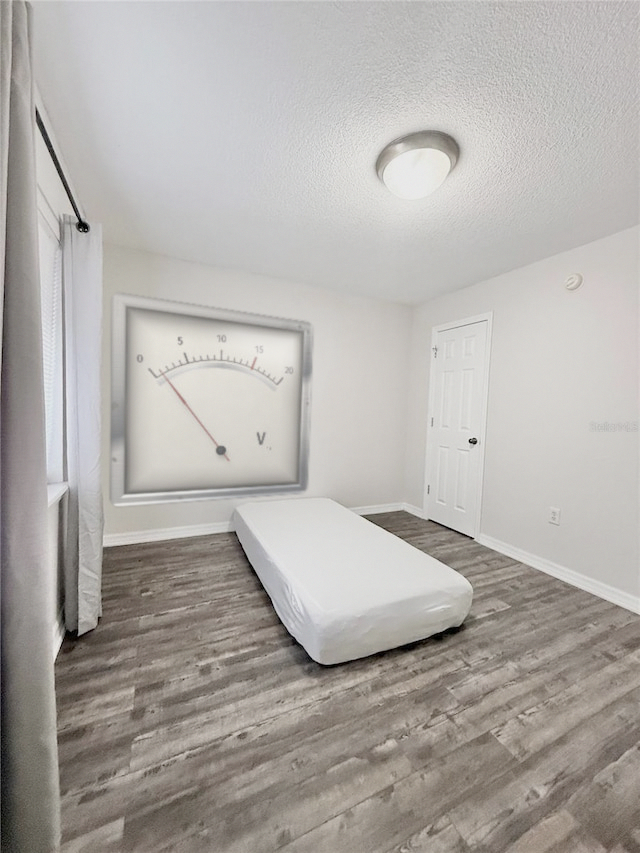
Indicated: 1 (V)
